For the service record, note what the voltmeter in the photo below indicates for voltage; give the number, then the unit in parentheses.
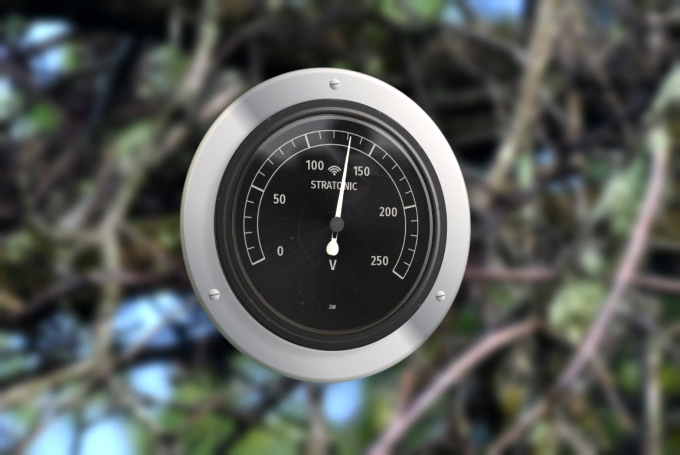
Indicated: 130 (V)
